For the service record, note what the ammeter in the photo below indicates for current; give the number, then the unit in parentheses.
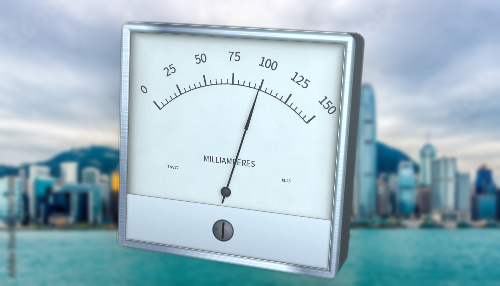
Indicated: 100 (mA)
